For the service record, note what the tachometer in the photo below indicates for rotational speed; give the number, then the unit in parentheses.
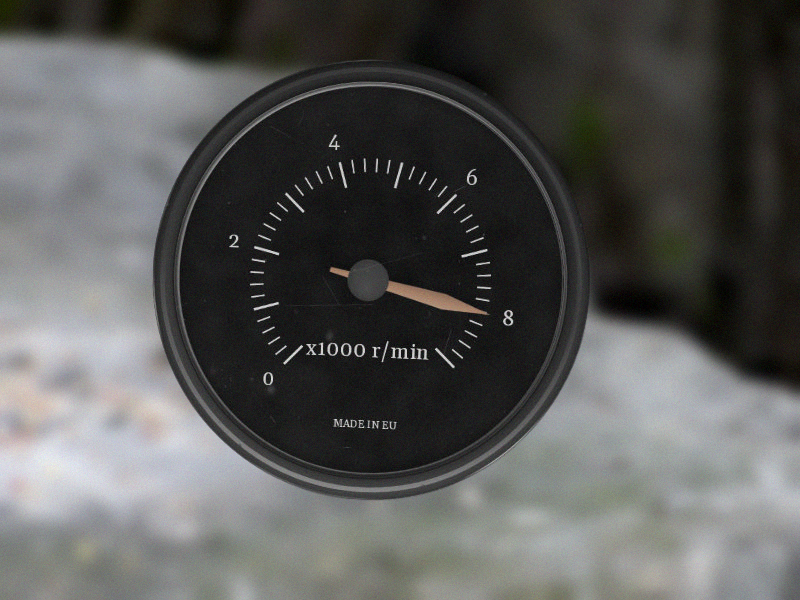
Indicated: 8000 (rpm)
